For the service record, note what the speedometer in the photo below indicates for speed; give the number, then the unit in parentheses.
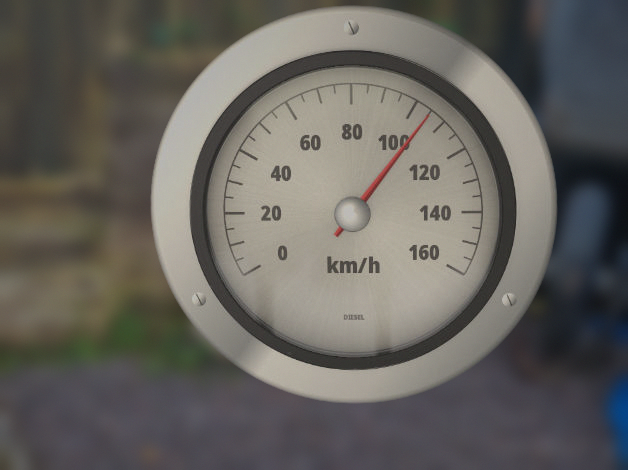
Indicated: 105 (km/h)
